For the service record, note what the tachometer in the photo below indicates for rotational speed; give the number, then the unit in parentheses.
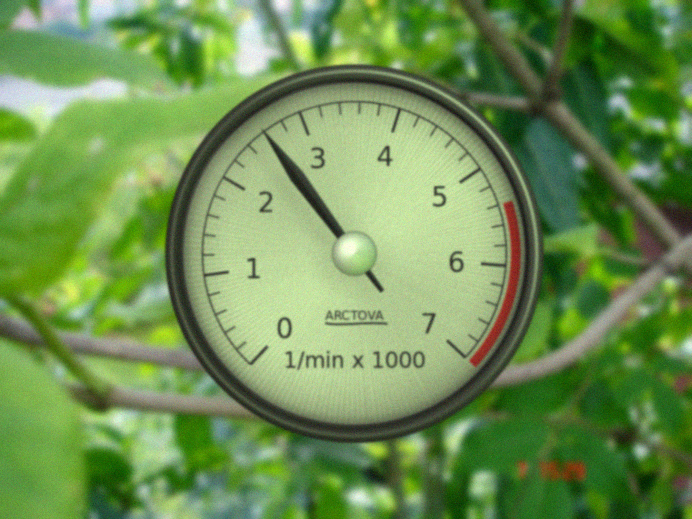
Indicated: 2600 (rpm)
